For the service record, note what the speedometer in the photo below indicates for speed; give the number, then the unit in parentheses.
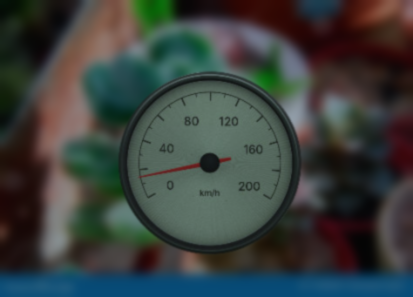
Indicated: 15 (km/h)
